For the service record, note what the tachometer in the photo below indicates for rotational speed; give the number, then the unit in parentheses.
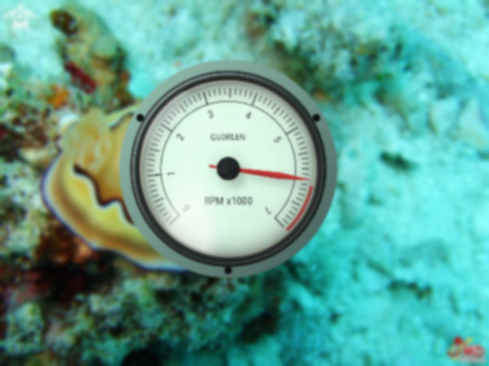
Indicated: 6000 (rpm)
